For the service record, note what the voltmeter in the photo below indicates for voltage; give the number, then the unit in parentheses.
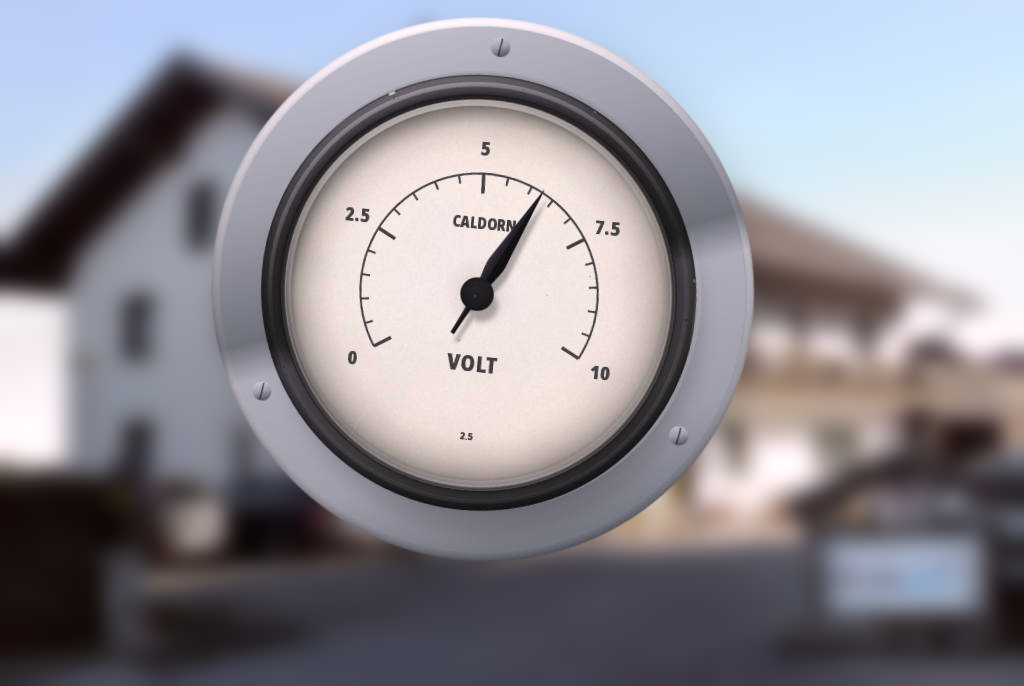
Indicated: 6.25 (V)
